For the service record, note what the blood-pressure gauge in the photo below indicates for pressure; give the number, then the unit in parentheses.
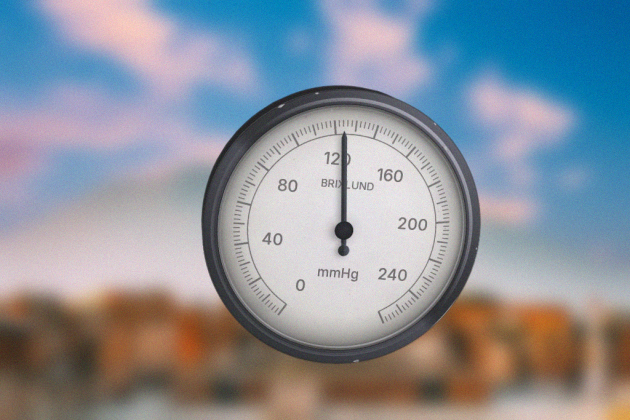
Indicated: 124 (mmHg)
